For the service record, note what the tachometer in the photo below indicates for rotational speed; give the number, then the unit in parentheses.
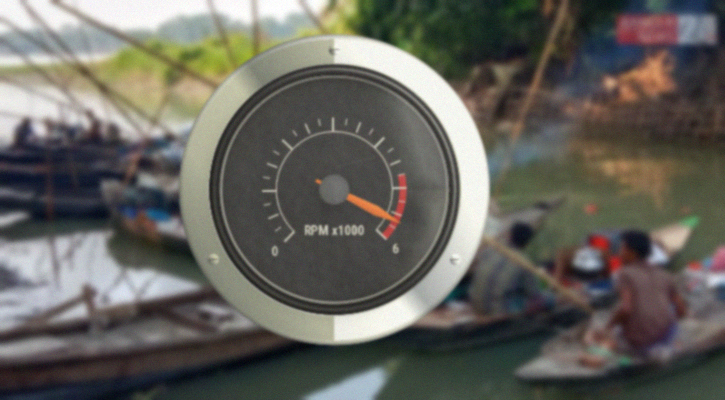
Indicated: 5625 (rpm)
